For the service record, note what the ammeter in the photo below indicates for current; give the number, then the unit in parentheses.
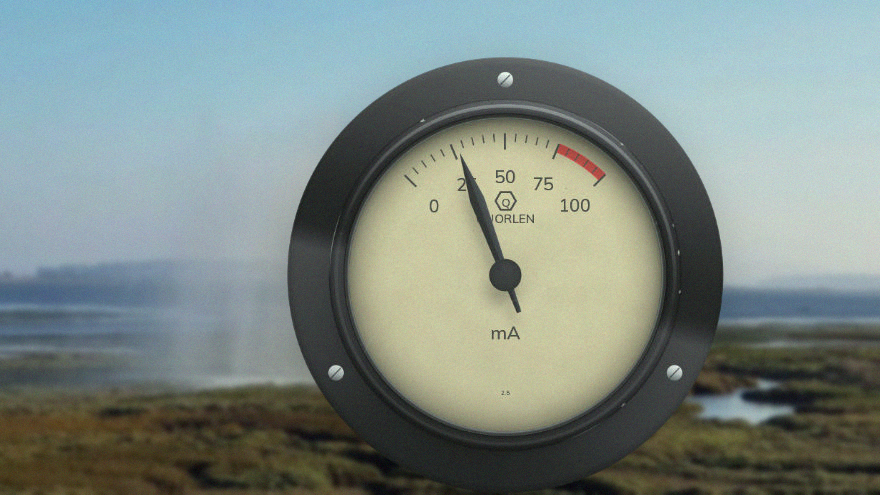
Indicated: 27.5 (mA)
